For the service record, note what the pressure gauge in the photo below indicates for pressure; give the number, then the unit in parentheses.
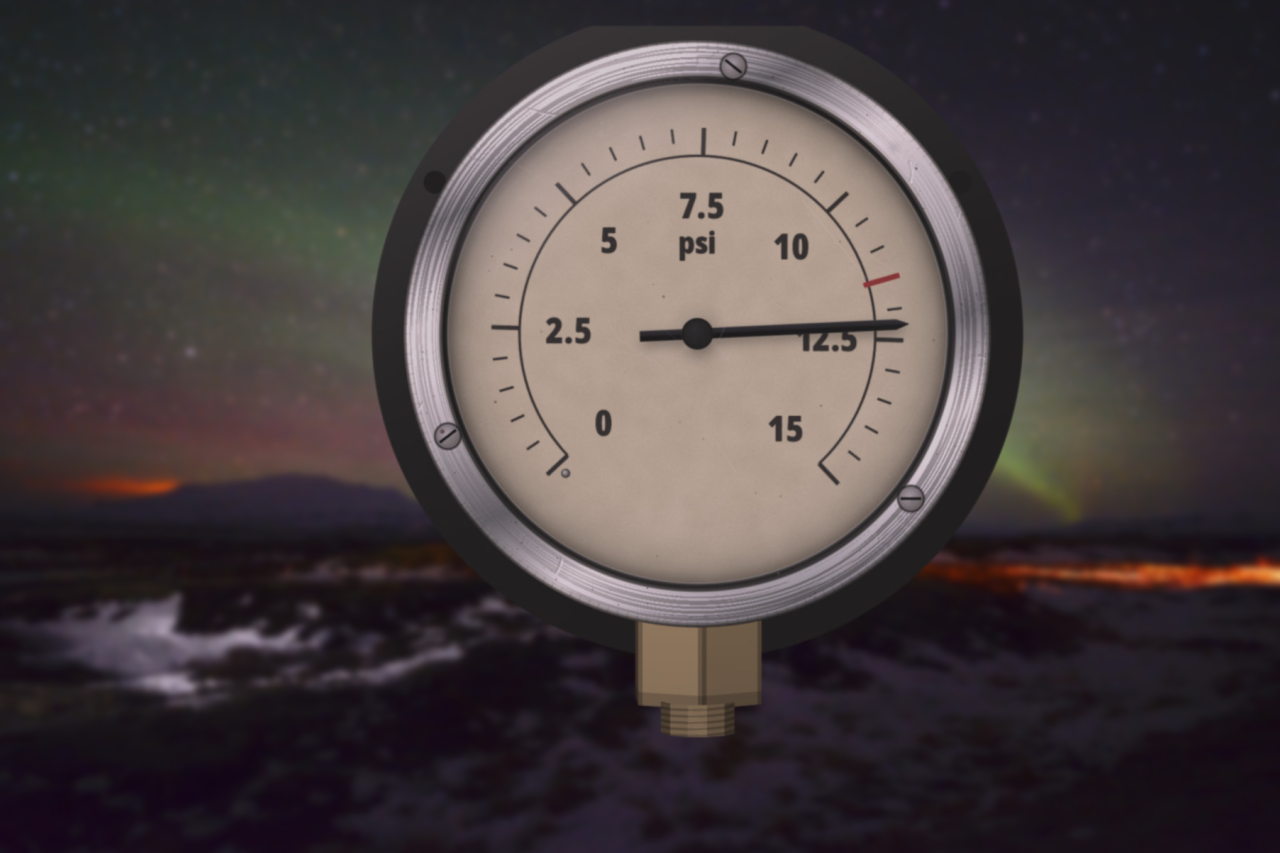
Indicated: 12.25 (psi)
